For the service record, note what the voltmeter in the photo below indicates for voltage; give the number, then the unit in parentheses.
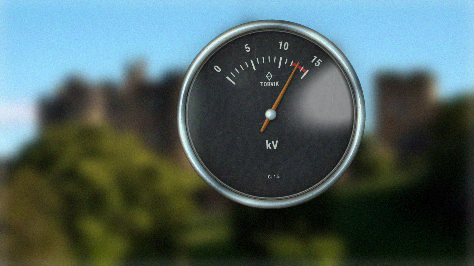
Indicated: 13 (kV)
